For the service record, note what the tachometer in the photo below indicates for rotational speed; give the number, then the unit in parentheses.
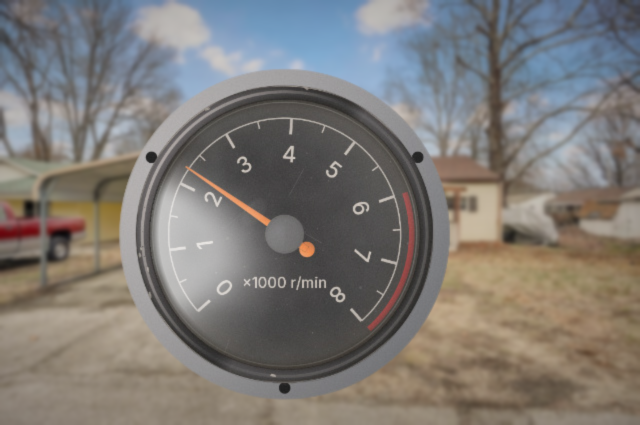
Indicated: 2250 (rpm)
